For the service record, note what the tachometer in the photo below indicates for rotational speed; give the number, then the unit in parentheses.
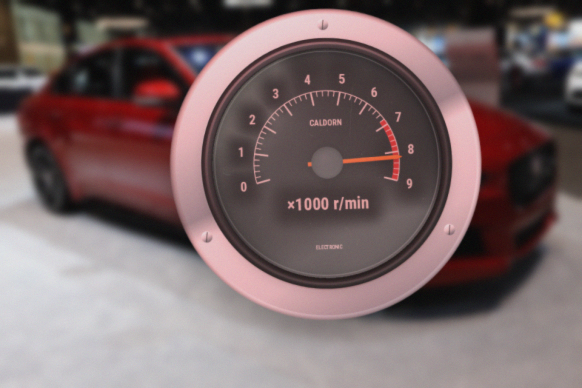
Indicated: 8200 (rpm)
